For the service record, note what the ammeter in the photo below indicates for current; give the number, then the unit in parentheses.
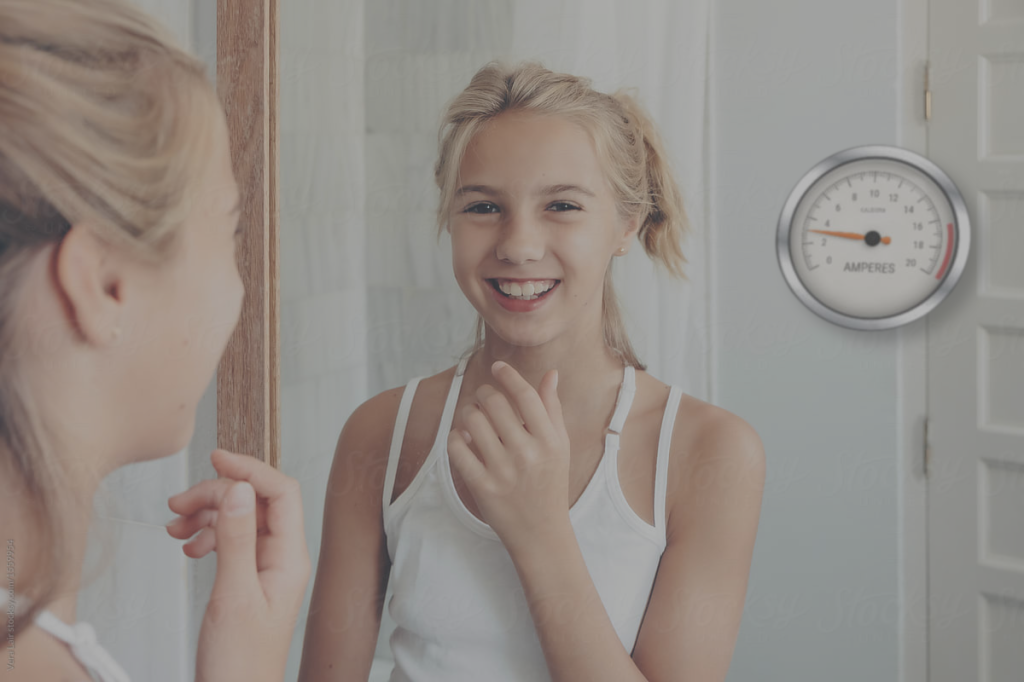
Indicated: 3 (A)
